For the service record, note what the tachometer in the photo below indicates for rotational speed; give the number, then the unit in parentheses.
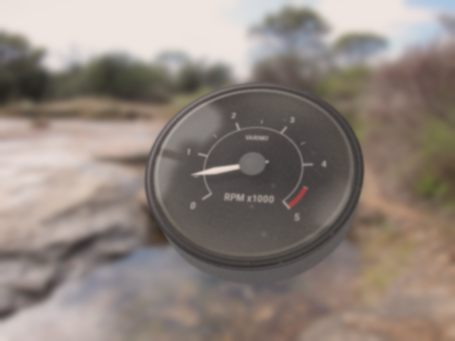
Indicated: 500 (rpm)
